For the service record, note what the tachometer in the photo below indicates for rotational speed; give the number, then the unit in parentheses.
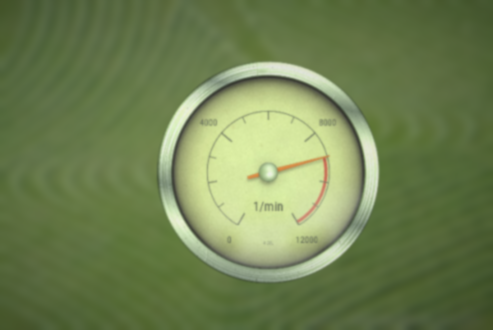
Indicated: 9000 (rpm)
